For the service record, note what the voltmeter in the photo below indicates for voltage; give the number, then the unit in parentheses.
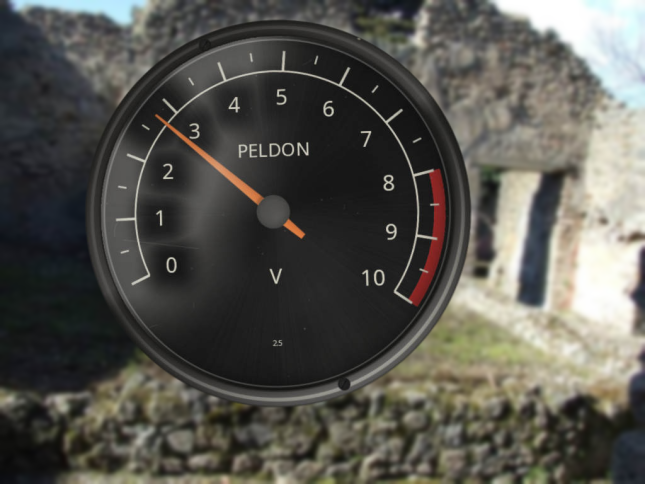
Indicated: 2.75 (V)
